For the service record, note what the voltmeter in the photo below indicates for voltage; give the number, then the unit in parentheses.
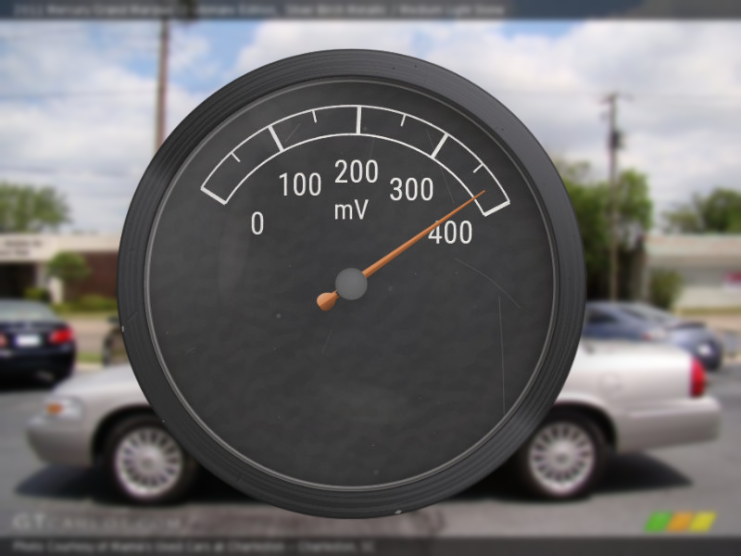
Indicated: 375 (mV)
